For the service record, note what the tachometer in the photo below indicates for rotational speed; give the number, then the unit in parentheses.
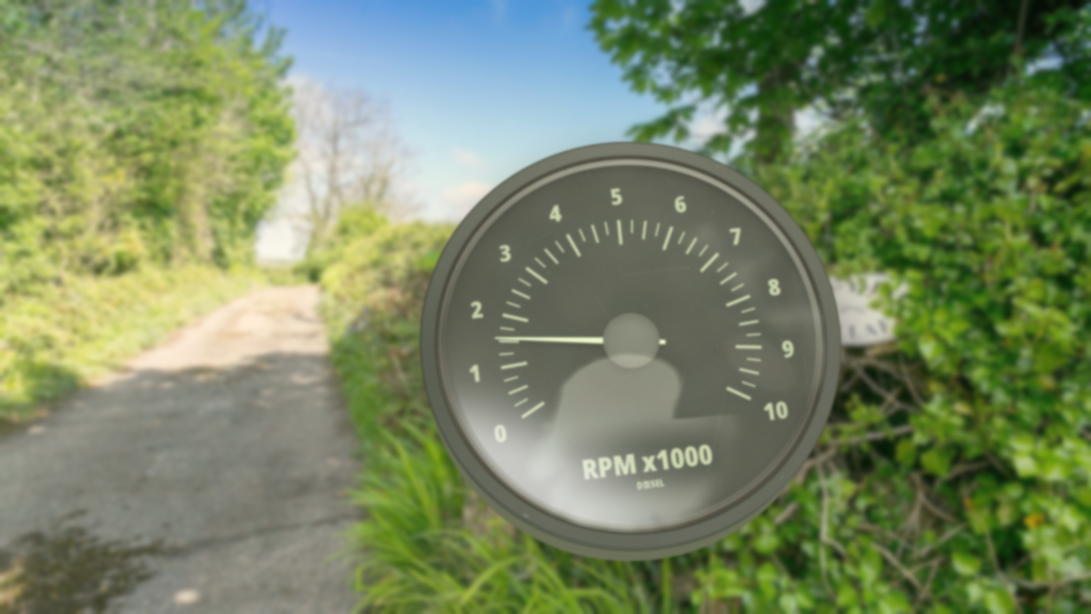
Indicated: 1500 (rpm)
